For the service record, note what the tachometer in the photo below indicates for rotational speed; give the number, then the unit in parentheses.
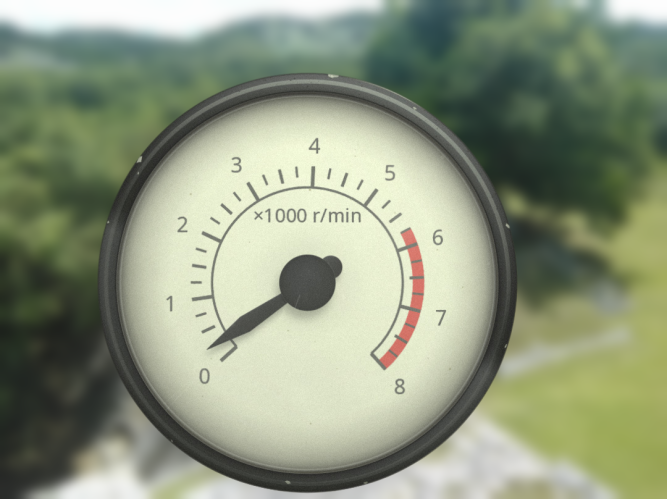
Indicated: 250 (rpm)
